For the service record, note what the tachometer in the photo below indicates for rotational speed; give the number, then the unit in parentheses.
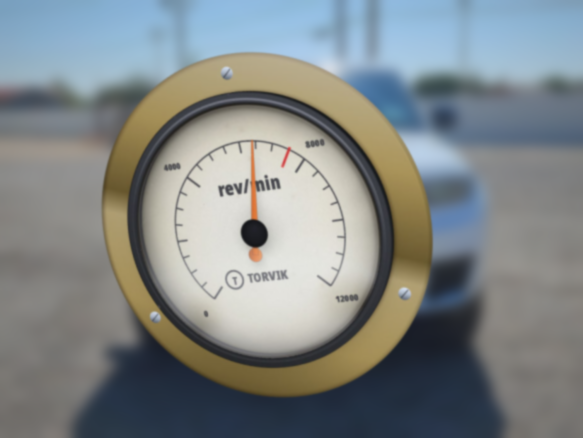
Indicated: 6500 (rpm)
